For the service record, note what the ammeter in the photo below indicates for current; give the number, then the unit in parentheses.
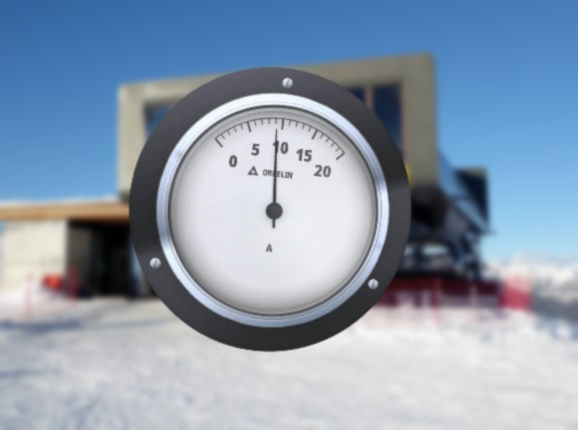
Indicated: 9 (A)
